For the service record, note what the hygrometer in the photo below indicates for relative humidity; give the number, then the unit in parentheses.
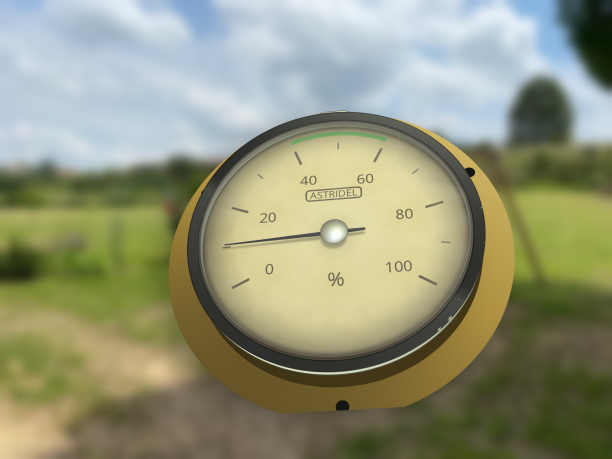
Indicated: 10 (%)
